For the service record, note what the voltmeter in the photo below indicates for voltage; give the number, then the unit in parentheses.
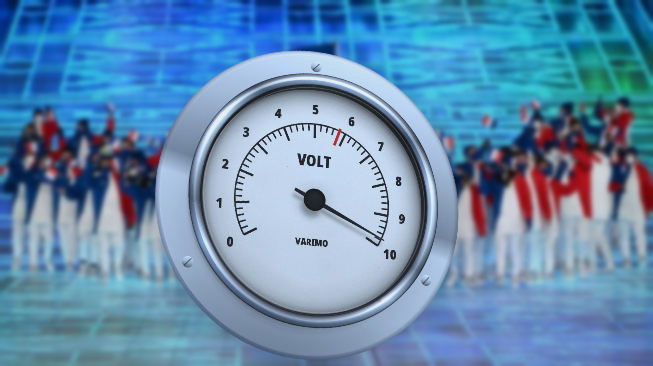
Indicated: 9.8 (V)
